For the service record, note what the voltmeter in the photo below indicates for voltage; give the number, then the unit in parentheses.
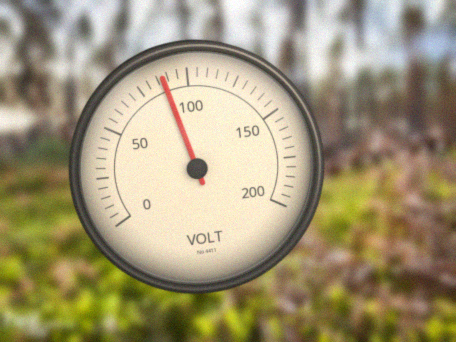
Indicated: 87.5 (V)
